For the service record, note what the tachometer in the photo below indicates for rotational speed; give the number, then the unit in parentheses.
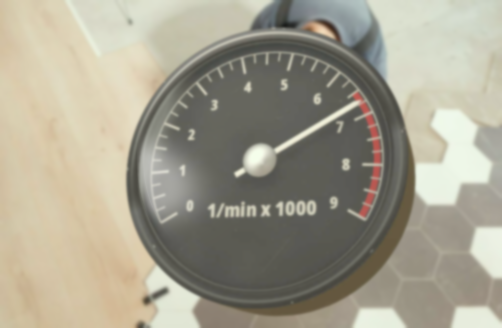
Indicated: 6750 (rpm)
